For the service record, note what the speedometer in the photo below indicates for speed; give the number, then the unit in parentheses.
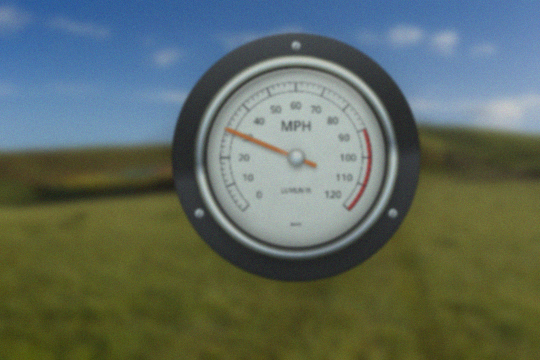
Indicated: 30 (mph)
